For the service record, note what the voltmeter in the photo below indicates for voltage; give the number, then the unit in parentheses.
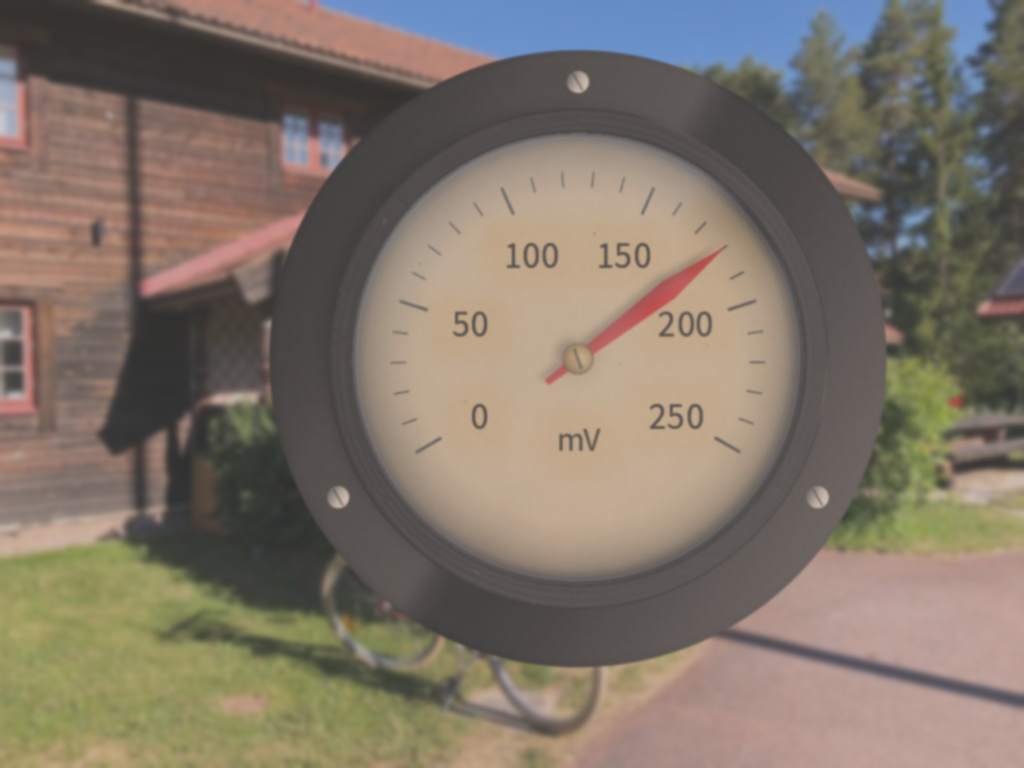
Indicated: 180 (mV)
